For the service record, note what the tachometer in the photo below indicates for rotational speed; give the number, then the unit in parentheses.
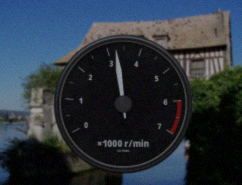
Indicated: 3250 (rpm)
